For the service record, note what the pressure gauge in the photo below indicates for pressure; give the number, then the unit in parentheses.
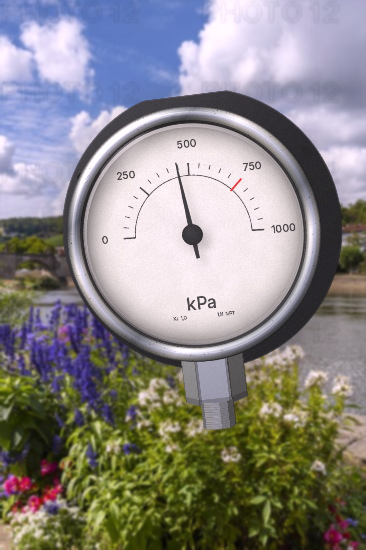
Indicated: 450 (kPa)
